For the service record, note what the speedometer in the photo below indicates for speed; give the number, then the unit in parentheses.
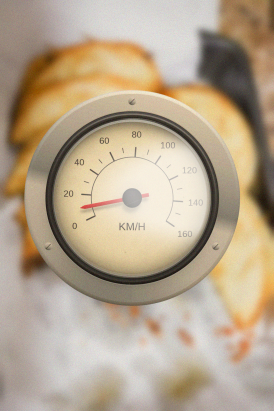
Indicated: 10 (km/h)
